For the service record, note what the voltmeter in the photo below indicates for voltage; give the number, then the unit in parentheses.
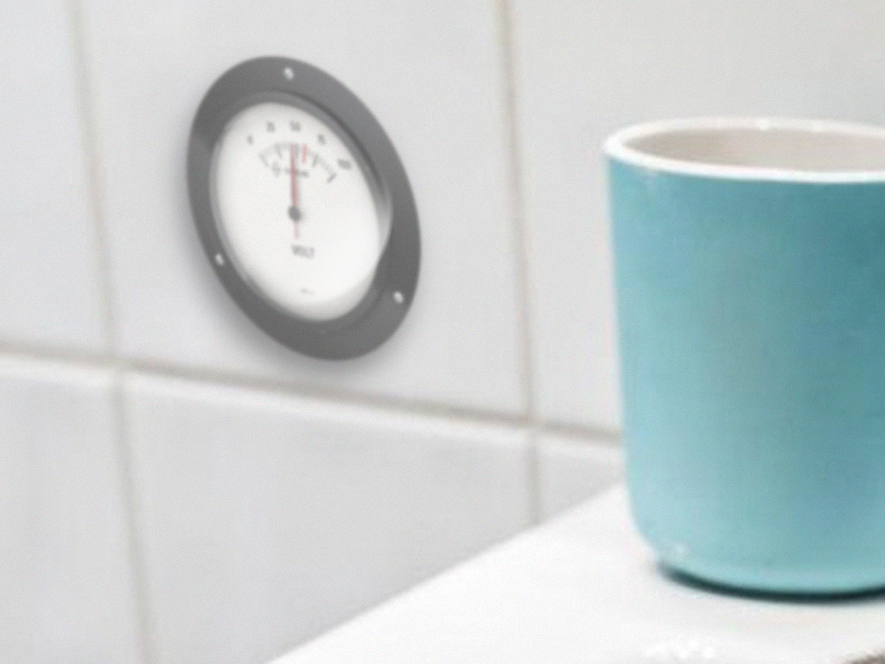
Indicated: 50 (V)
